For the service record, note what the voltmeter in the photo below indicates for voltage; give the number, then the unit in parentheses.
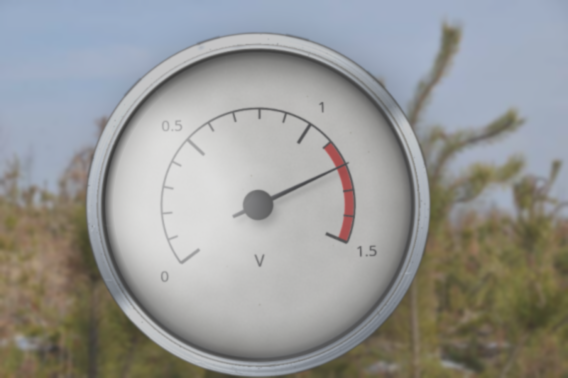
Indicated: 1.2 (V)
